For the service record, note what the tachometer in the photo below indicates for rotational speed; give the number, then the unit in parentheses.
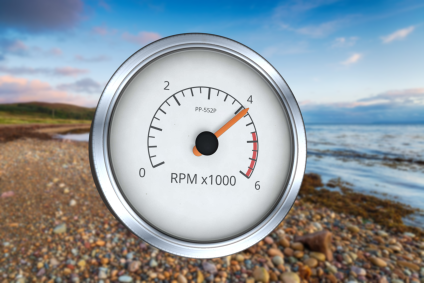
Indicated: 4125 (rpm)
